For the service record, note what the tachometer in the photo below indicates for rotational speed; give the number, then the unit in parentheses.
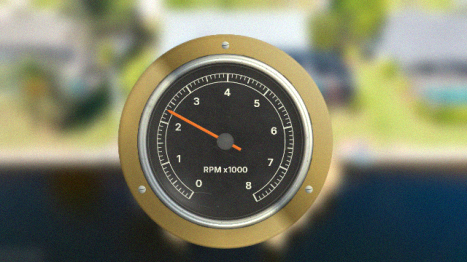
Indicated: 2300 (rpm)
